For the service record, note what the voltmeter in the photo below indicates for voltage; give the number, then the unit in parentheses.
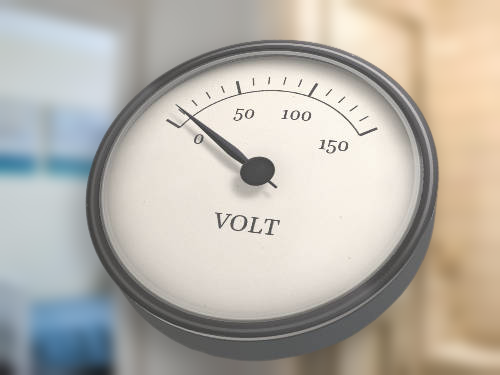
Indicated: 10 (V)
